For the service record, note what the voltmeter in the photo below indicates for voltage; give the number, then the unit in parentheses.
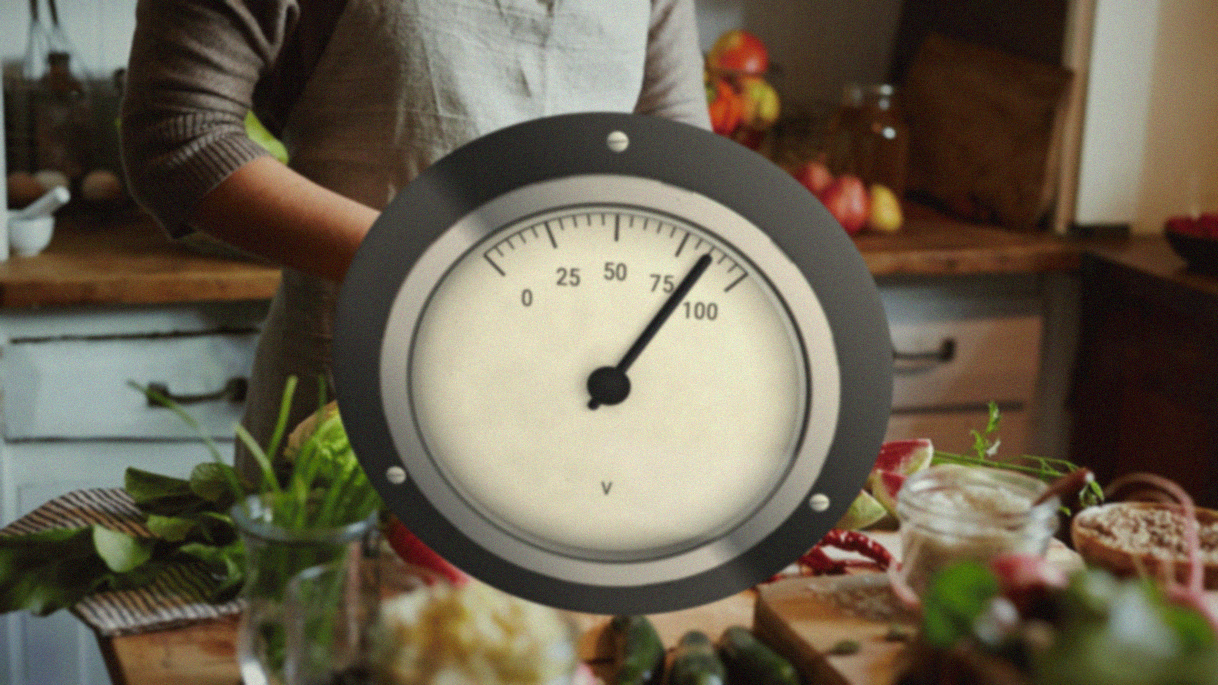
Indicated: 85 (V)
